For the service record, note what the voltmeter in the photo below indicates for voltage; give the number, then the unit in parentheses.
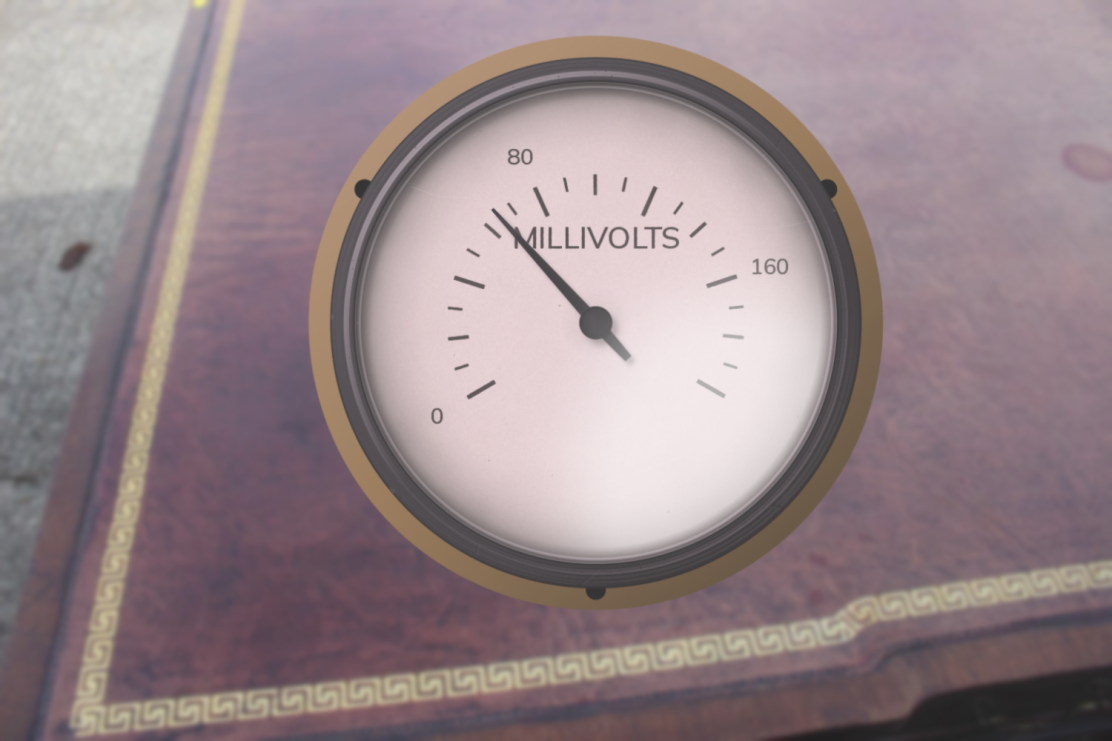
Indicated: 65 (mV)
